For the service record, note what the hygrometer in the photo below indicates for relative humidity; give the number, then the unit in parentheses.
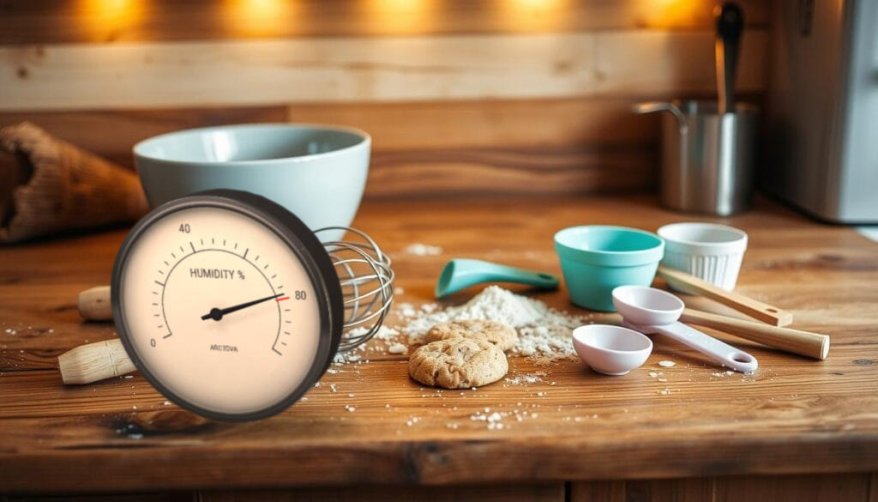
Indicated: 78 (%)
